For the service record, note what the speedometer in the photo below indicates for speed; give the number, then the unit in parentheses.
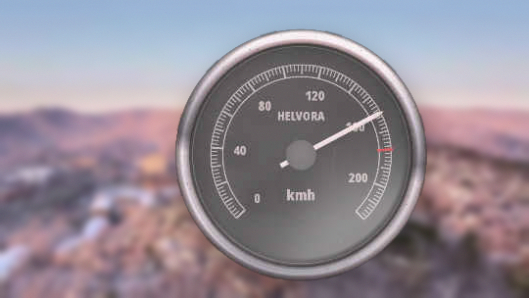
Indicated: 160 (km/h)
